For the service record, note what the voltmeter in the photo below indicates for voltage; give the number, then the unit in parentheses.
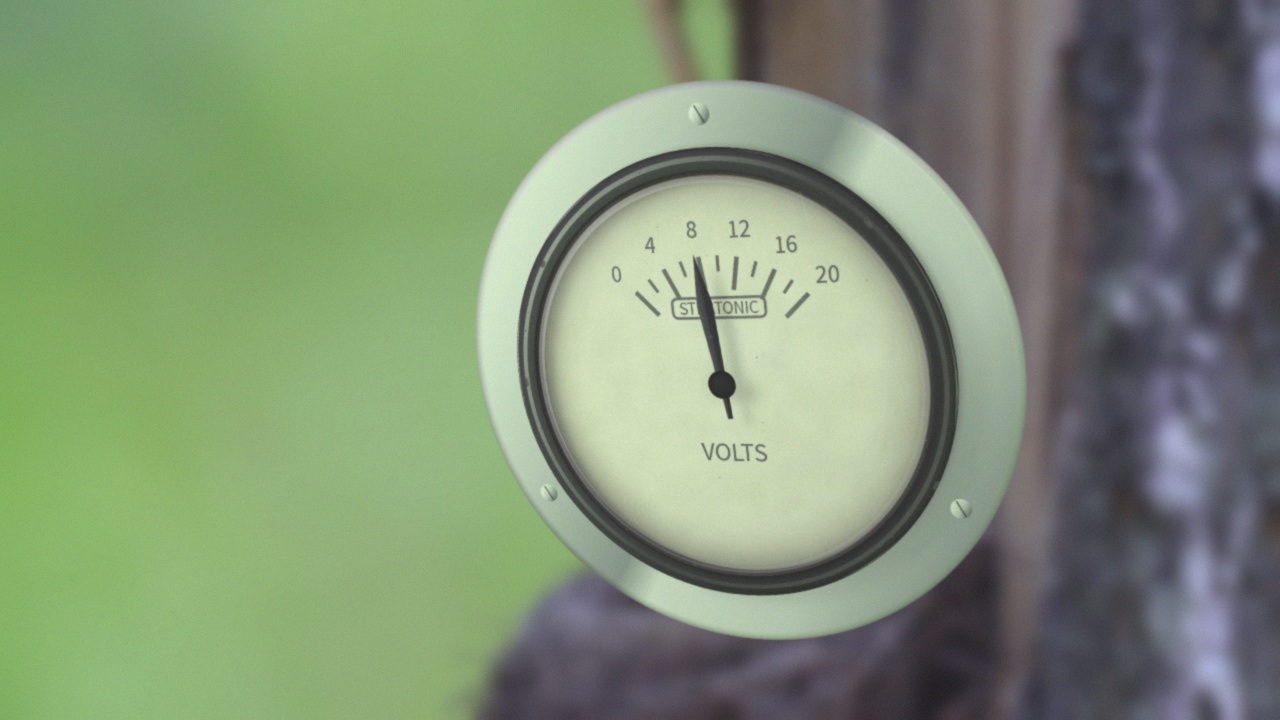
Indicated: 8 (V)
